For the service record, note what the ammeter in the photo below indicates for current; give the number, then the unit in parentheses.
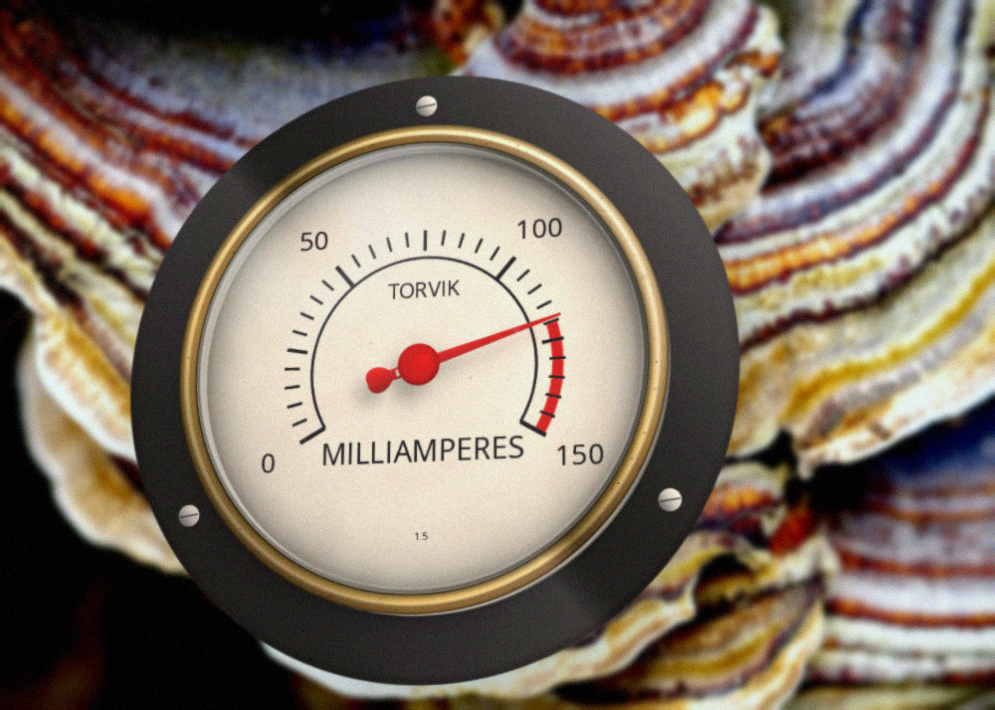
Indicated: 120 (mA)
